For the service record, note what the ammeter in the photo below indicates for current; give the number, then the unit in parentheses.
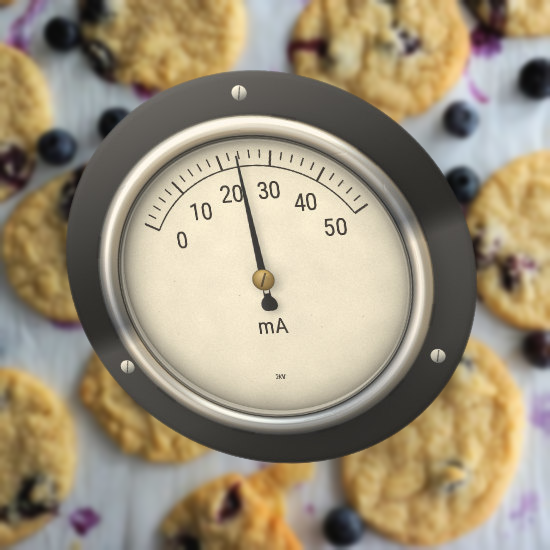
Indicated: 24 (mA)
